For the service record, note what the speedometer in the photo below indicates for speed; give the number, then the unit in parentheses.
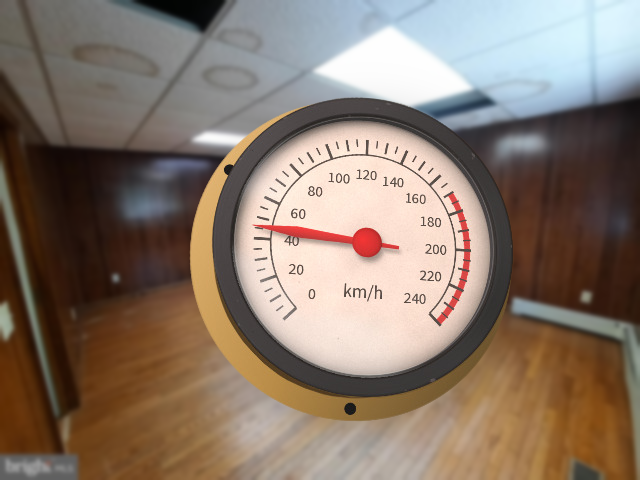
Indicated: 45 (km/h)
